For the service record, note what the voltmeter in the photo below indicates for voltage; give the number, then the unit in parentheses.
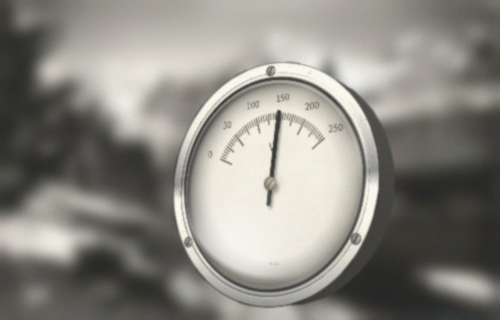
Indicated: 150 (V)
